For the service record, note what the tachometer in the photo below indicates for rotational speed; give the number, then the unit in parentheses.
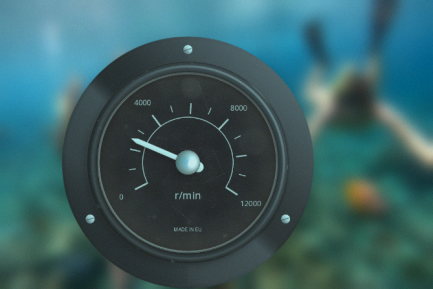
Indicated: 2500 (rpm)
